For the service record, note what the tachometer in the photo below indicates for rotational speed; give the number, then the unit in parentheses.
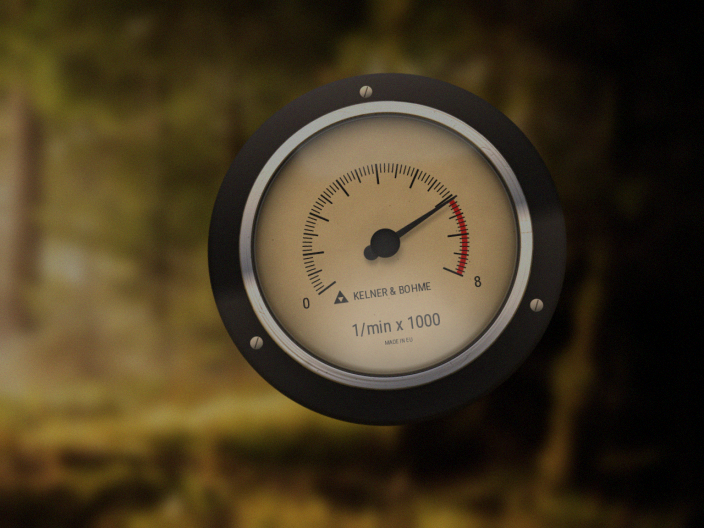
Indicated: 6100 (rpm)
